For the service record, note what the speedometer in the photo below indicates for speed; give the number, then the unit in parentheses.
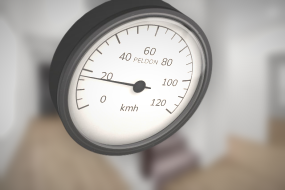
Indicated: 17.5 (km/h)
